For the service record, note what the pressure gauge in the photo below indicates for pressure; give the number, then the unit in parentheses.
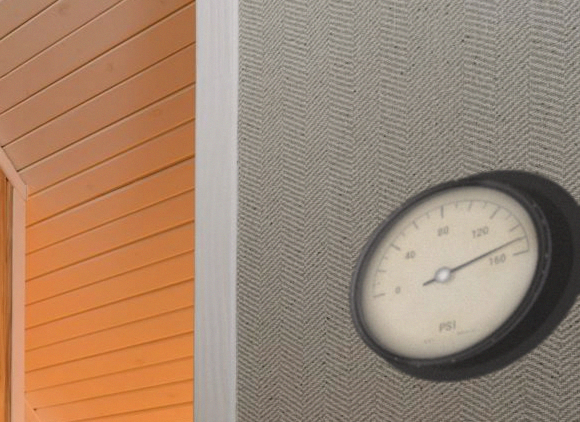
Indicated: 150 (psi)
